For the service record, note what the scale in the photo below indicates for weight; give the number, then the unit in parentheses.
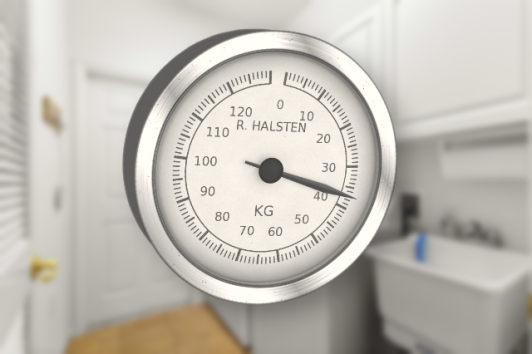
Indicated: 37 (kg)
